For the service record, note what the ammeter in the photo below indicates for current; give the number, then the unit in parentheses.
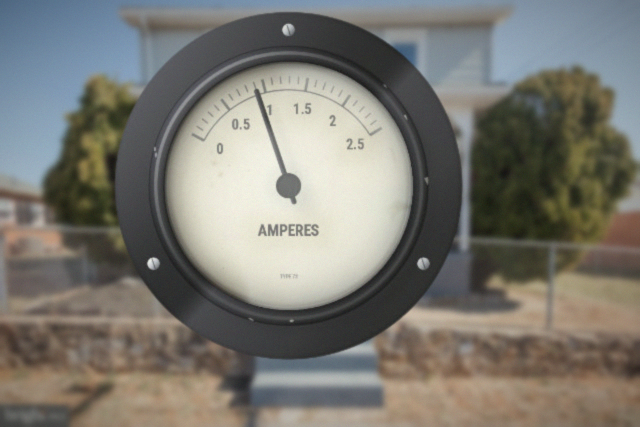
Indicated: 0.9 (A)
